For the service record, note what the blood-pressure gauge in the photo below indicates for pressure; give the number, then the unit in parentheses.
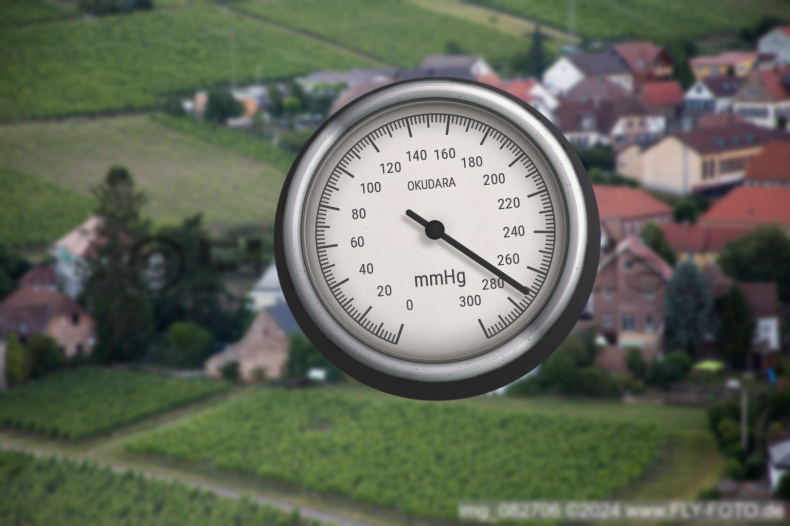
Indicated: 272 (mmHg)
